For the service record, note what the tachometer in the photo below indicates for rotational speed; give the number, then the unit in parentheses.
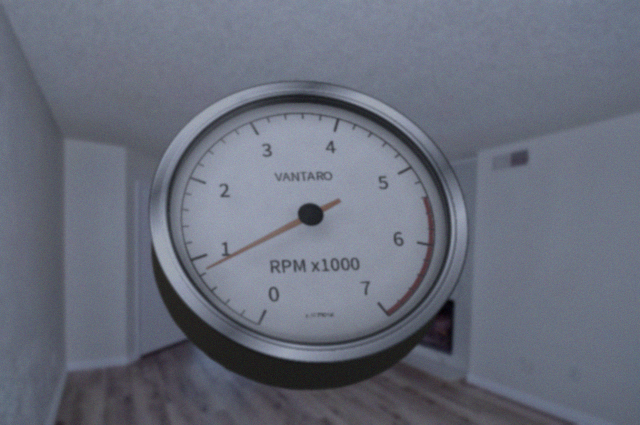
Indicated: 800 (rpm)
